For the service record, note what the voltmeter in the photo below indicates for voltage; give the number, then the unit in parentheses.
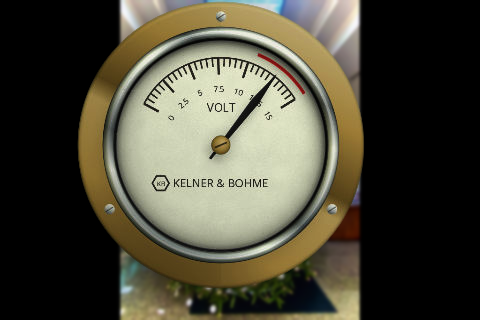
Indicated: 12.5 (V)
